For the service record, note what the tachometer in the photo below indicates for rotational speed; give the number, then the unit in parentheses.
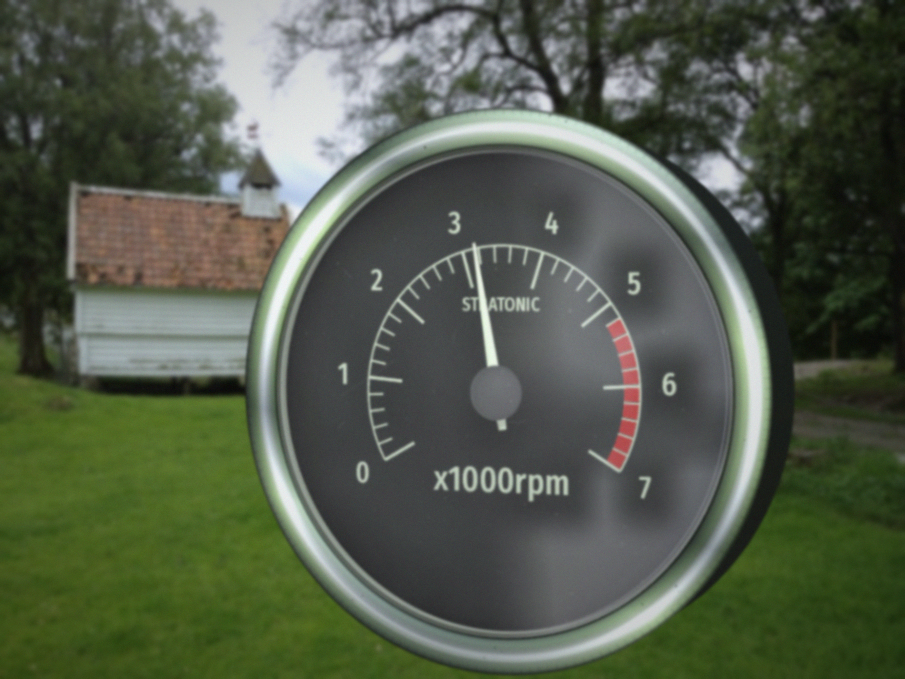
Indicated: 3200 (rpm)
